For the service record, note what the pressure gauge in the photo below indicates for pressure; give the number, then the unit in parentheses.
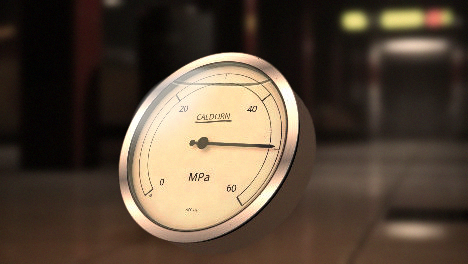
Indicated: 50 (MPa)
